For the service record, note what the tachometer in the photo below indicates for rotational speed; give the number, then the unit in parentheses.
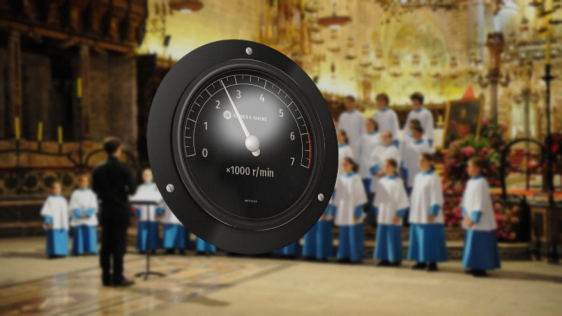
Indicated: 2500 (rpm)
